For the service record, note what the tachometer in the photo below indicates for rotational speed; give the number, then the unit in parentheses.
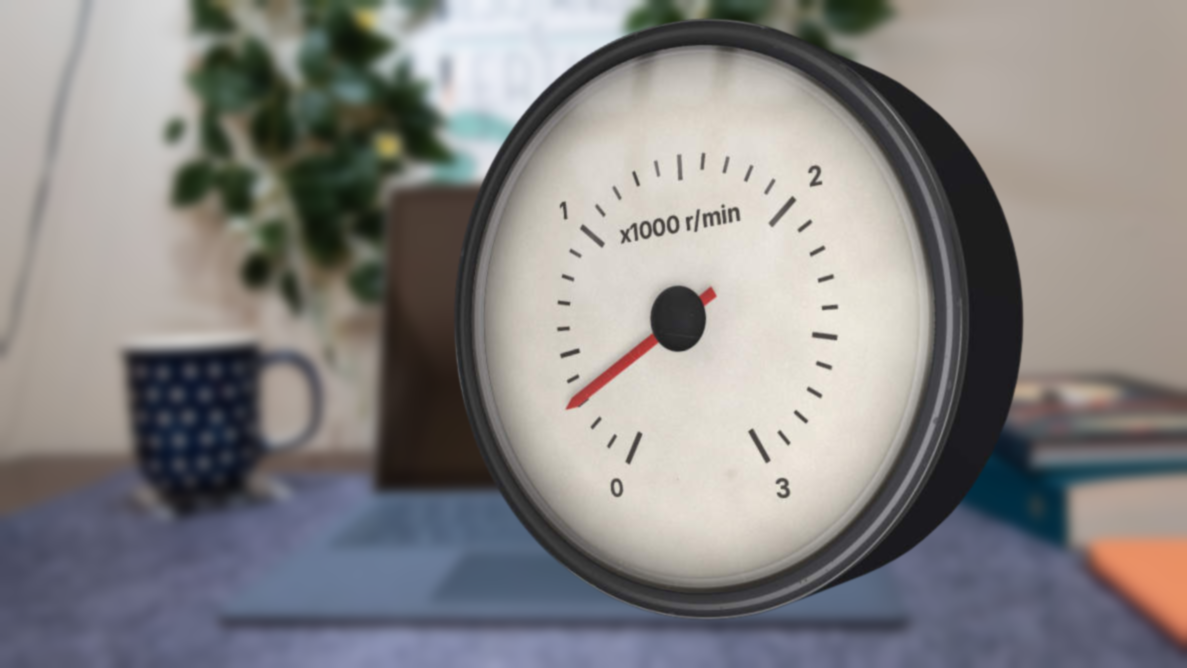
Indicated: 300 (rpm)
